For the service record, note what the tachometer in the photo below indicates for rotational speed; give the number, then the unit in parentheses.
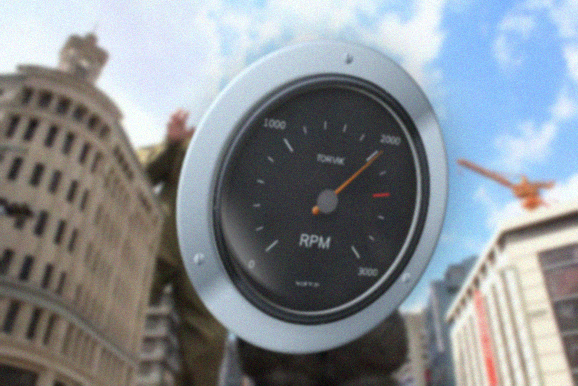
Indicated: 2000 (rpm)
